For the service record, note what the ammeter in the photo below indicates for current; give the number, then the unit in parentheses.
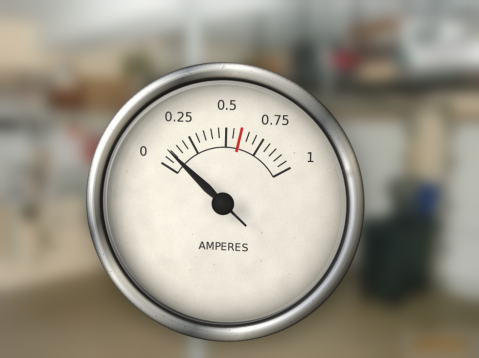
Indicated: 0.1 (A)
